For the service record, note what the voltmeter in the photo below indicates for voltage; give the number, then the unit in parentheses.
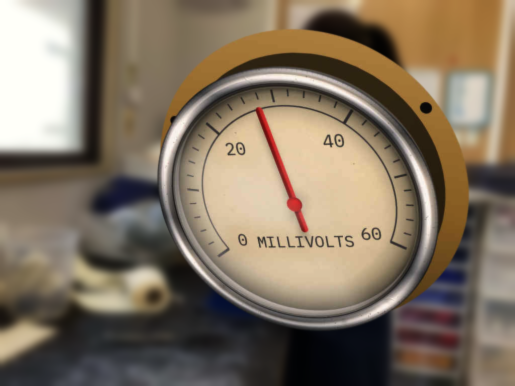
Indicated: 28 (mV)
